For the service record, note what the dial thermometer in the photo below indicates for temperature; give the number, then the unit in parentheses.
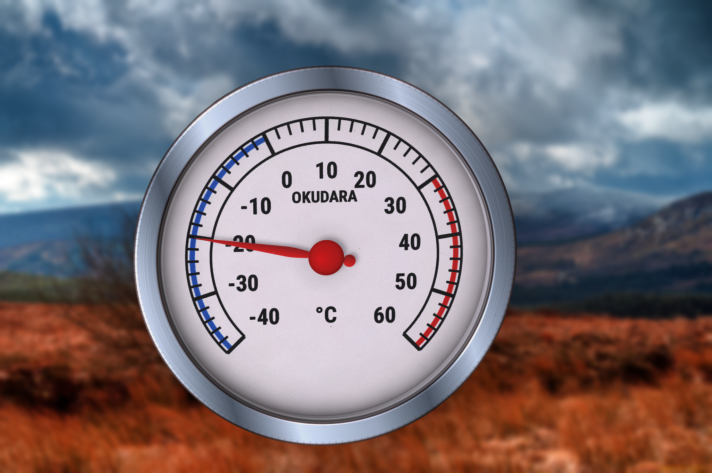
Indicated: -20 (°C)
